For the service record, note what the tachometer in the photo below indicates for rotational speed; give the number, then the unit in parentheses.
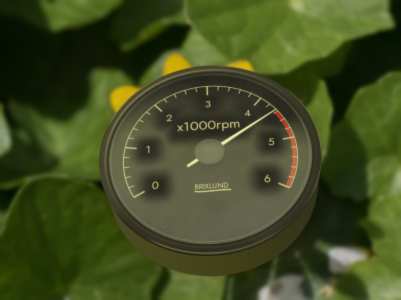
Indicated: 4400 (rpm)
